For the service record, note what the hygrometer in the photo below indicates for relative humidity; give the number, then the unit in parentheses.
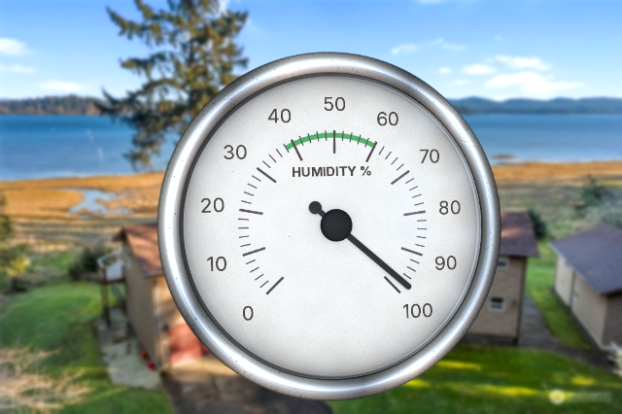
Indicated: 98 (%)
